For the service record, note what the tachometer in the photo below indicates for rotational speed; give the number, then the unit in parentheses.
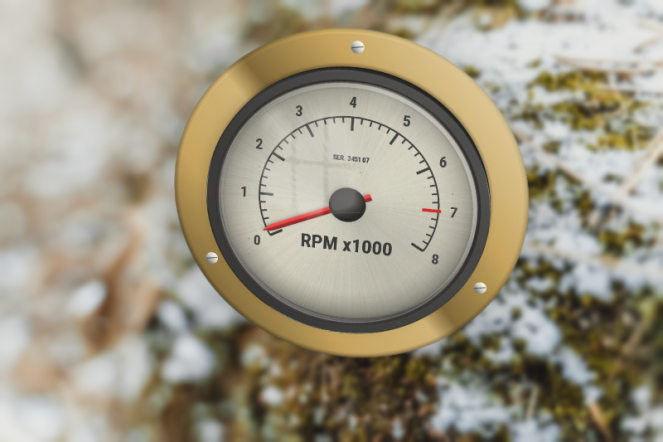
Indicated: 200 (rpm)
